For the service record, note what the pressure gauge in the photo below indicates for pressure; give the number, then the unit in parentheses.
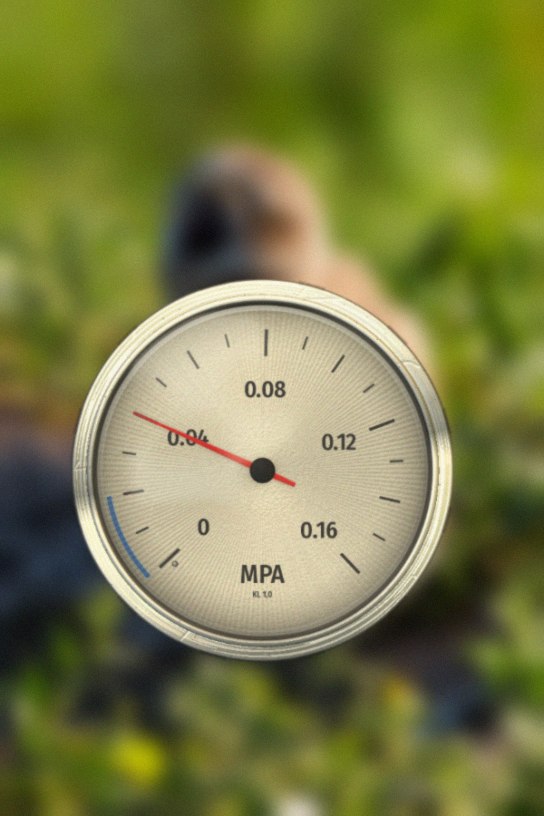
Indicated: 0.04 (MPa)
